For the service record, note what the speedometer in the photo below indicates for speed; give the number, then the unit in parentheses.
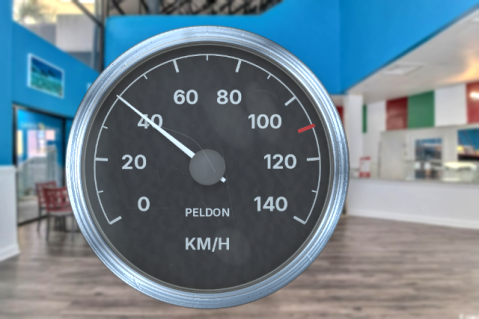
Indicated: 40 (km/h)
